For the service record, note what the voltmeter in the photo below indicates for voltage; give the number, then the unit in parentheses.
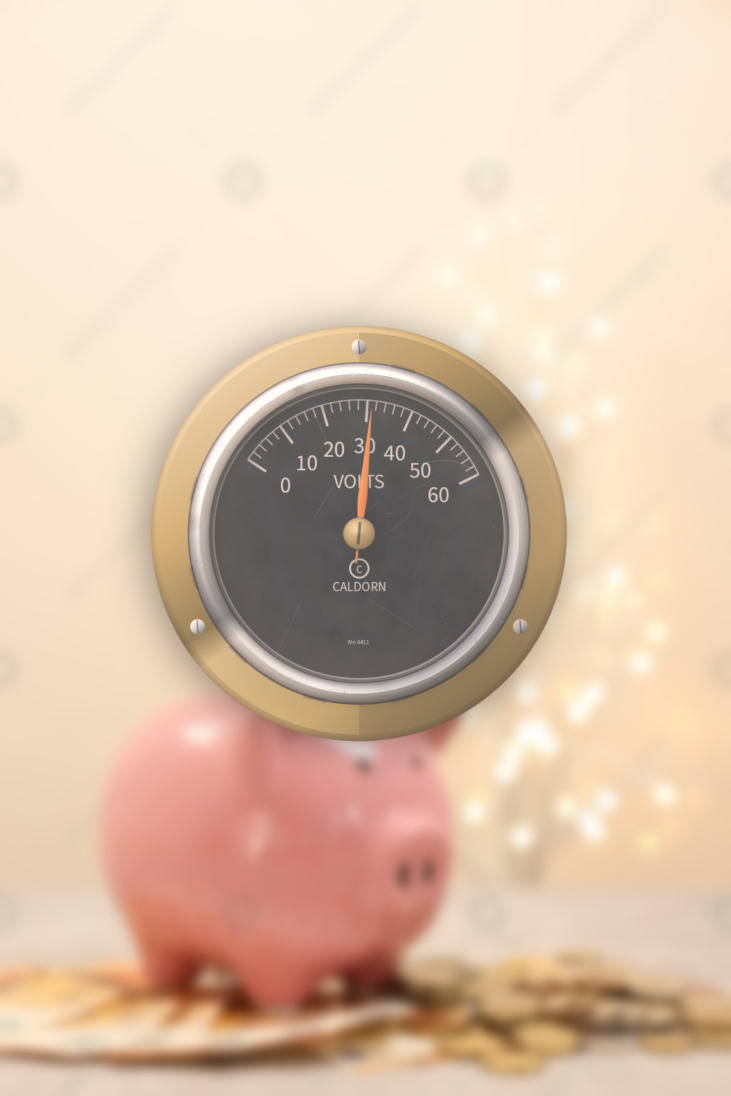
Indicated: 31 (V)
